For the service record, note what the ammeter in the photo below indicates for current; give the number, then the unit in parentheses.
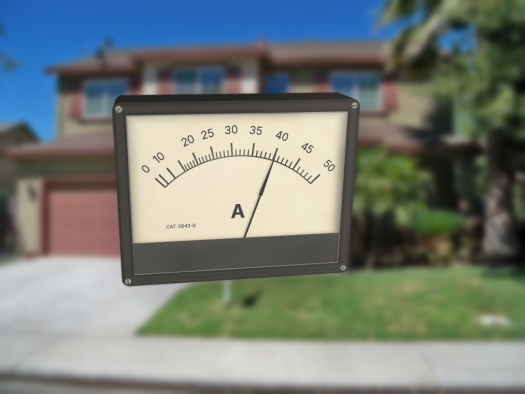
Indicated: 40 (A)
